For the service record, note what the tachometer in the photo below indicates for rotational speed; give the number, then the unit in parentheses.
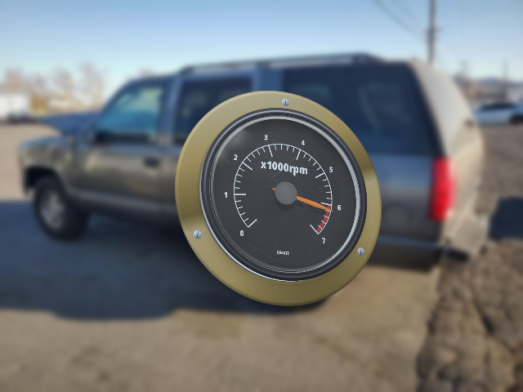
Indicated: 6200 (rpm)
